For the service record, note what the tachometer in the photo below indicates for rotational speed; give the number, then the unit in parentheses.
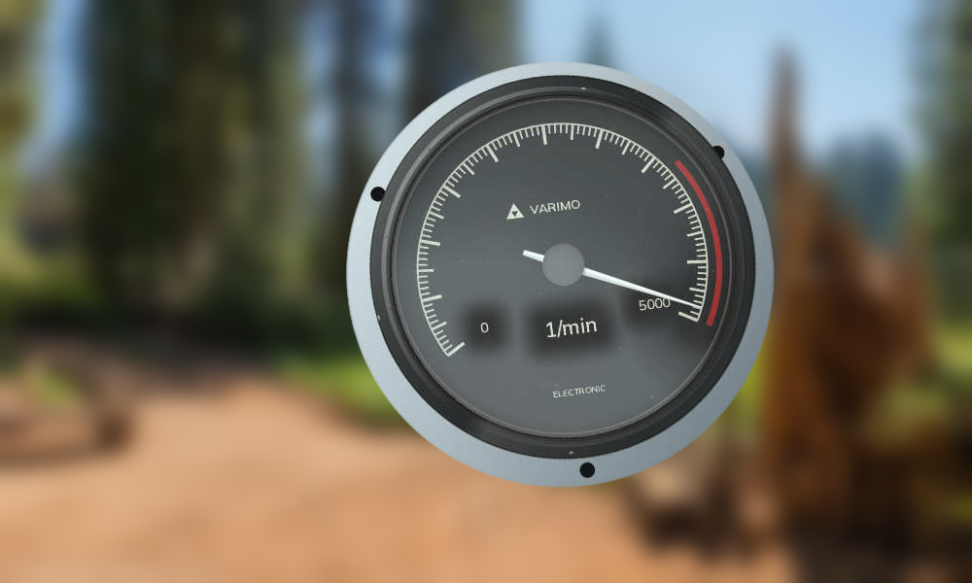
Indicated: 4900 (rpm)
